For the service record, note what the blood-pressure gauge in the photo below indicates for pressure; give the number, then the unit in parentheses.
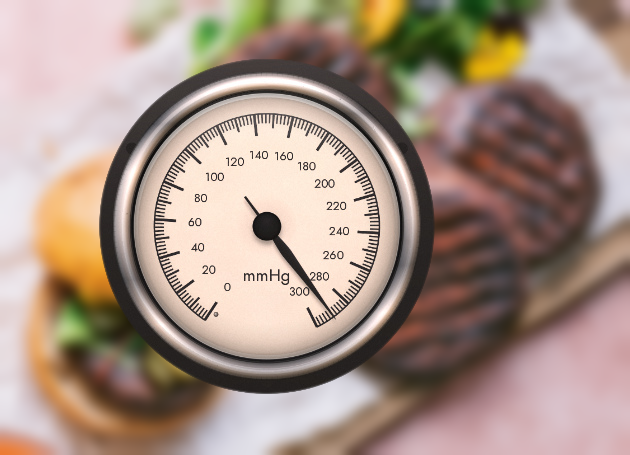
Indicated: 290 (mmHg)
